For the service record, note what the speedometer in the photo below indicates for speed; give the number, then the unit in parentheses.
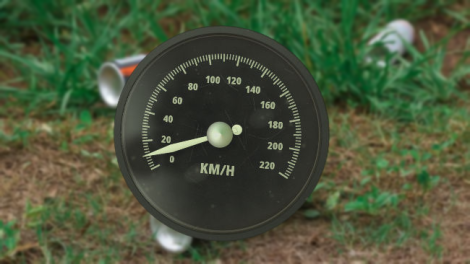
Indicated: 10 (km/h)
